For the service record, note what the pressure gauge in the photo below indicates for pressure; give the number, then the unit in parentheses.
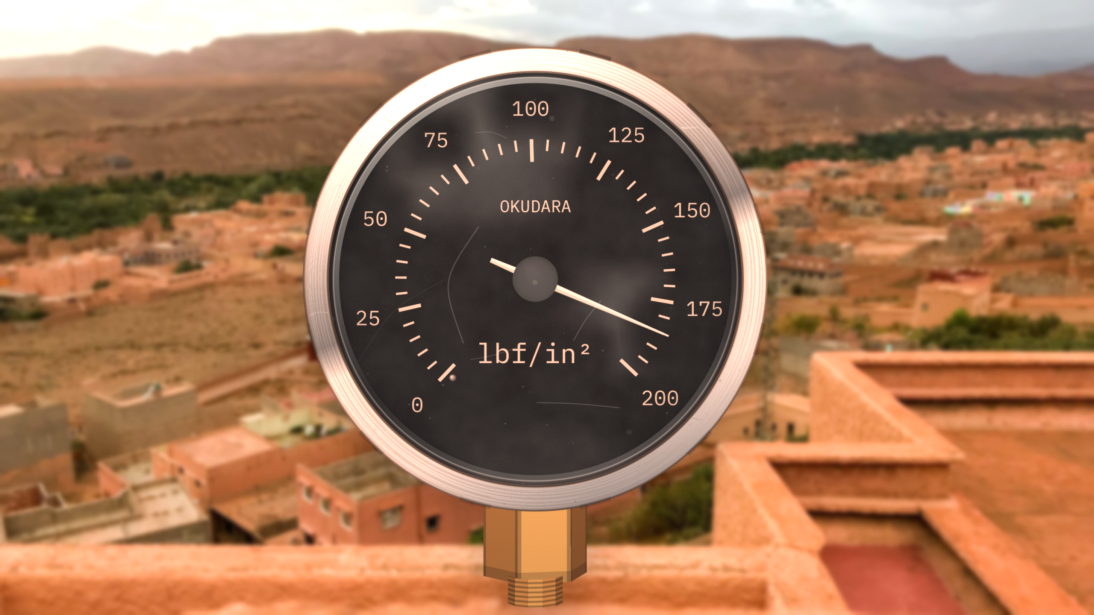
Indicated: 185 (psi)
